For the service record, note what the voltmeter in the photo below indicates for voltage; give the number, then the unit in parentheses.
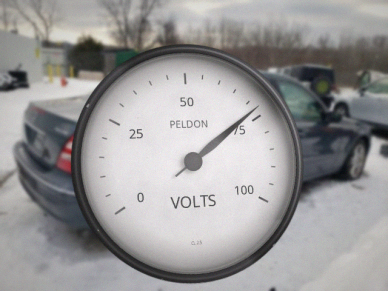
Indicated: 72.5 (V)
